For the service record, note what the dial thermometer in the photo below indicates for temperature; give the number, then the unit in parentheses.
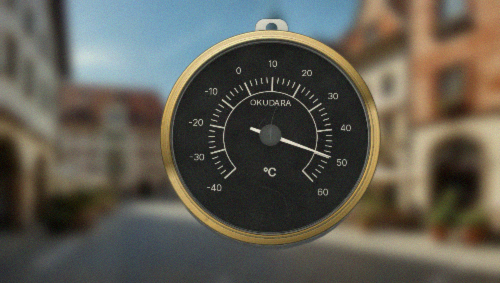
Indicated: 50 (°C)
